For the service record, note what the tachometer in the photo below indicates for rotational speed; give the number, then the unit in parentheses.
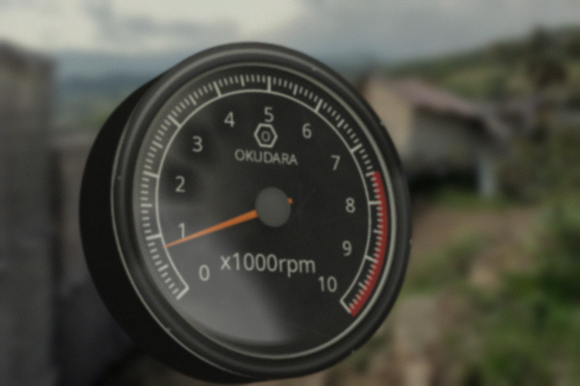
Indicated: 800 (rpm)
